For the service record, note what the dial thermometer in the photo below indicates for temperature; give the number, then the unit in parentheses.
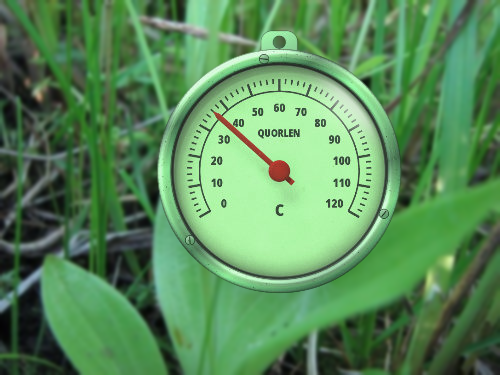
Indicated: 36 (°C)
